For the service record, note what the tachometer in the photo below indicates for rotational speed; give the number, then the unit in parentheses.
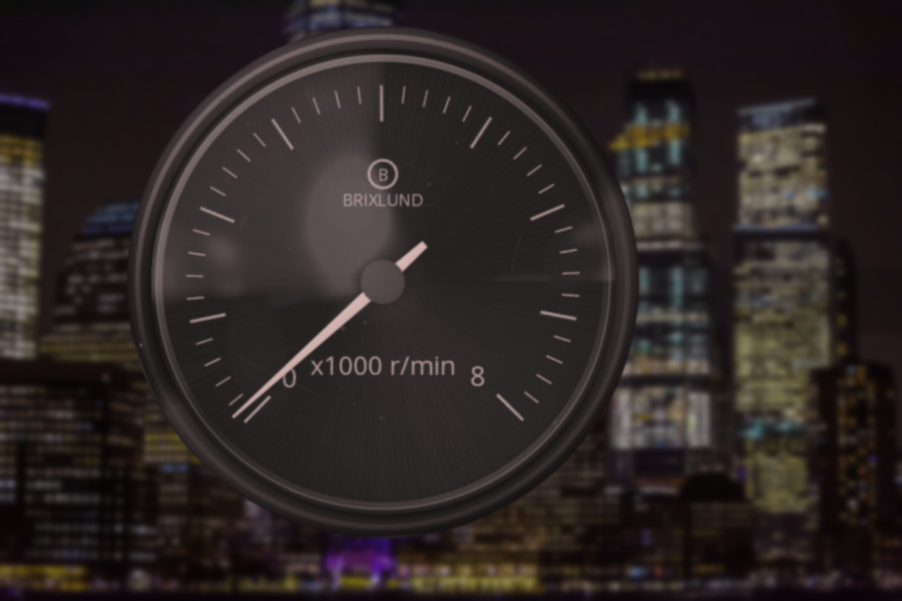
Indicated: 100 (rpm)
